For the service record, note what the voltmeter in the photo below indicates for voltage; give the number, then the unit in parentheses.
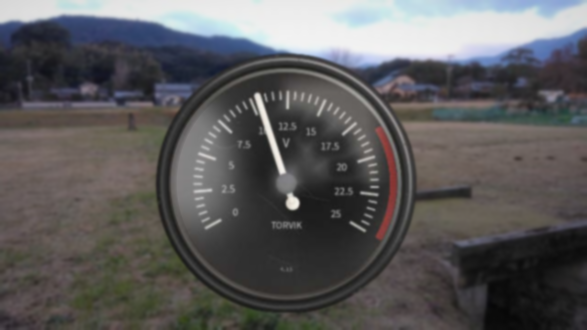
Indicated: 10.5 (V)
